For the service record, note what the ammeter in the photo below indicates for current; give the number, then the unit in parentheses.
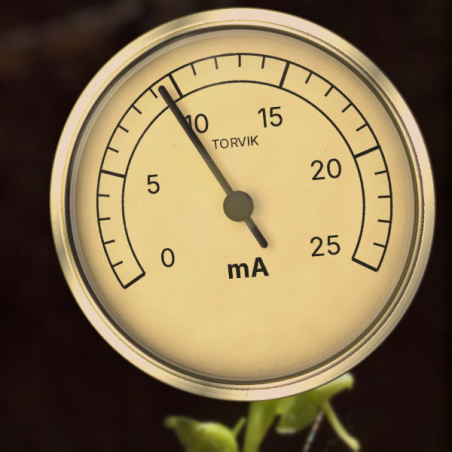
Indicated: 9.5 (mA)
